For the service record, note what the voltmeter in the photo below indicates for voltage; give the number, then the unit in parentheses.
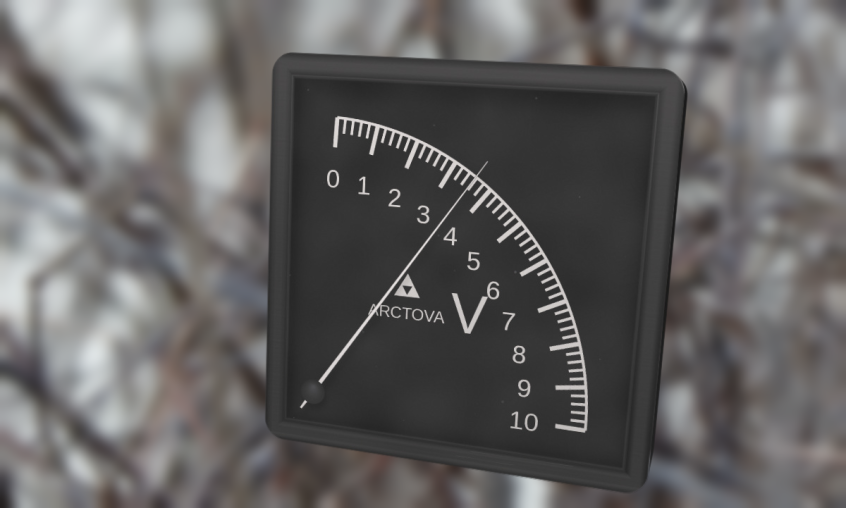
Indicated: 3.6 (V)
